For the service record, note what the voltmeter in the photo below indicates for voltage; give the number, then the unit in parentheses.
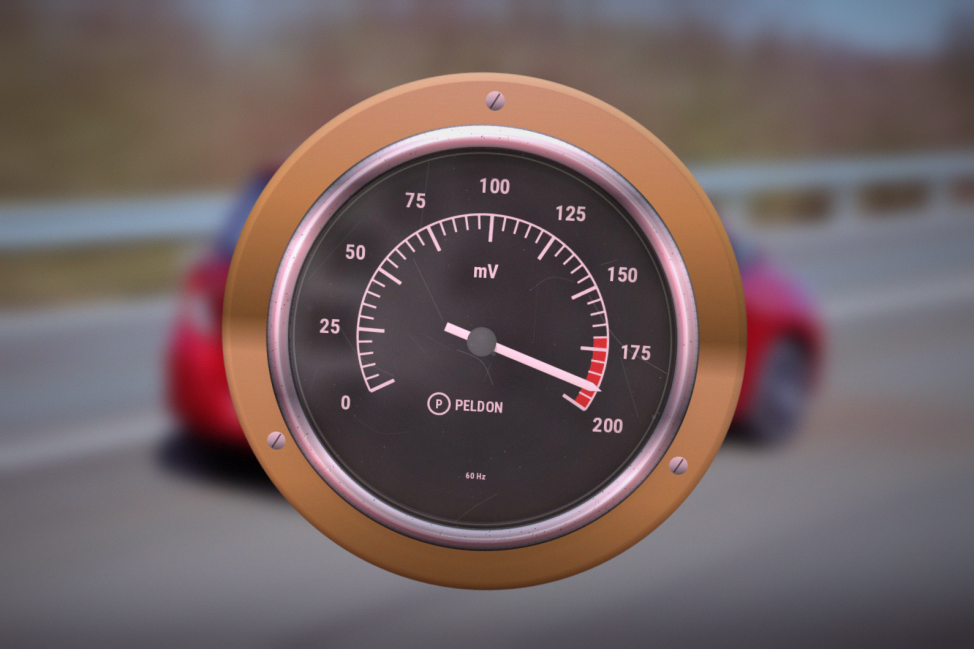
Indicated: 190 (mV)
